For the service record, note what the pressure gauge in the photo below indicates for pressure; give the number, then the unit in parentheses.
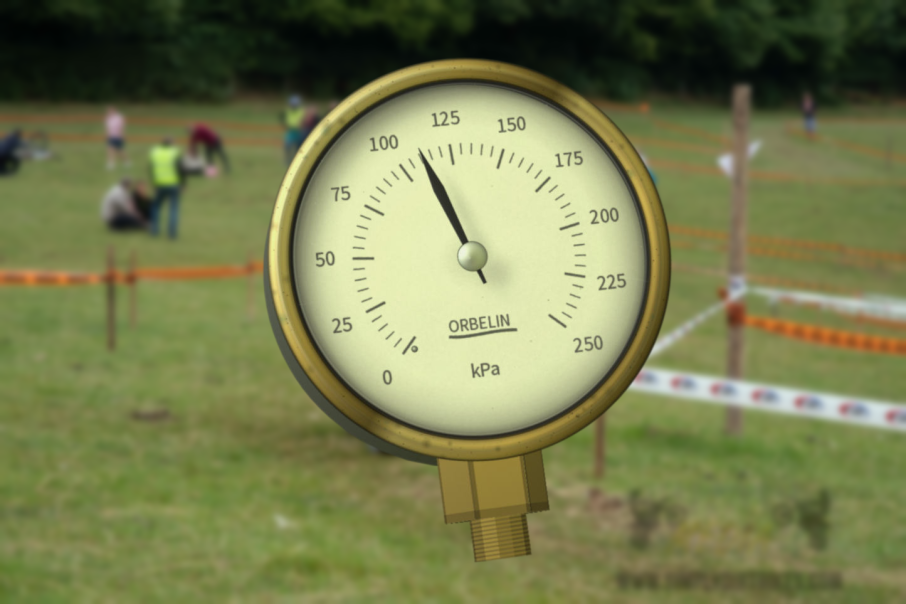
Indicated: 110 (kPa)
